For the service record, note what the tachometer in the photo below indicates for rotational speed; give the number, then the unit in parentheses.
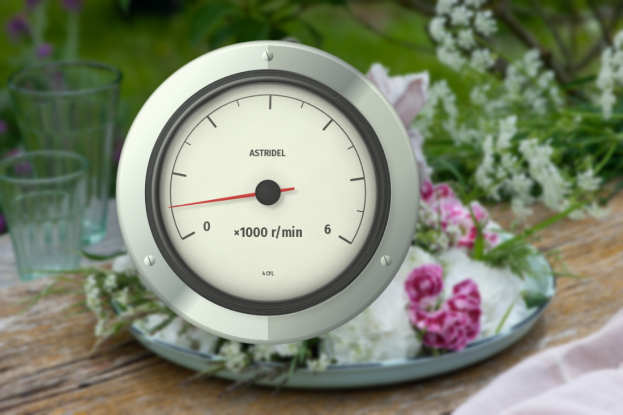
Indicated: 500 (rpm)
